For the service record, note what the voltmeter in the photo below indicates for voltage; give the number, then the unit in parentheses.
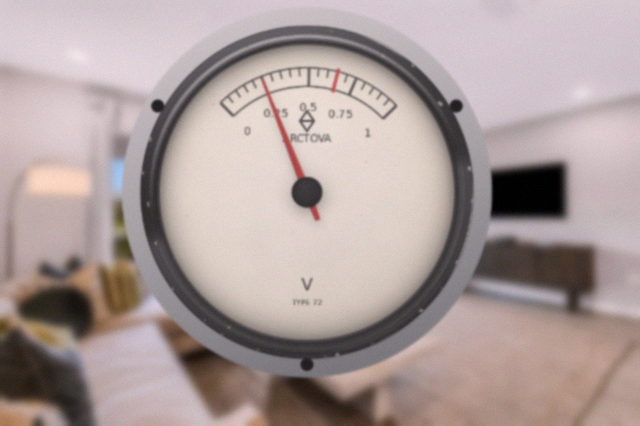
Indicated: 0.25 (V)
